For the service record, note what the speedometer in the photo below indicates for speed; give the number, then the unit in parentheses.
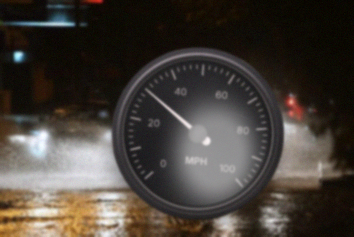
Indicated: 30 (mph)
